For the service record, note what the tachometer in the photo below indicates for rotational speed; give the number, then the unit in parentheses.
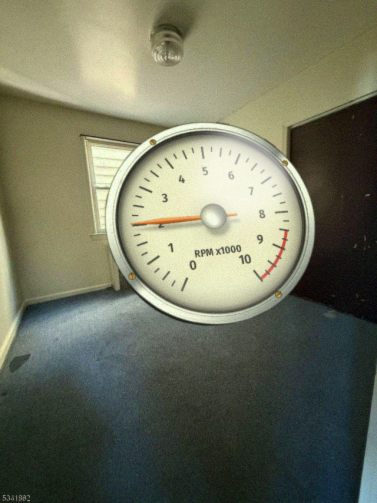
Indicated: 2000 (rpm)
